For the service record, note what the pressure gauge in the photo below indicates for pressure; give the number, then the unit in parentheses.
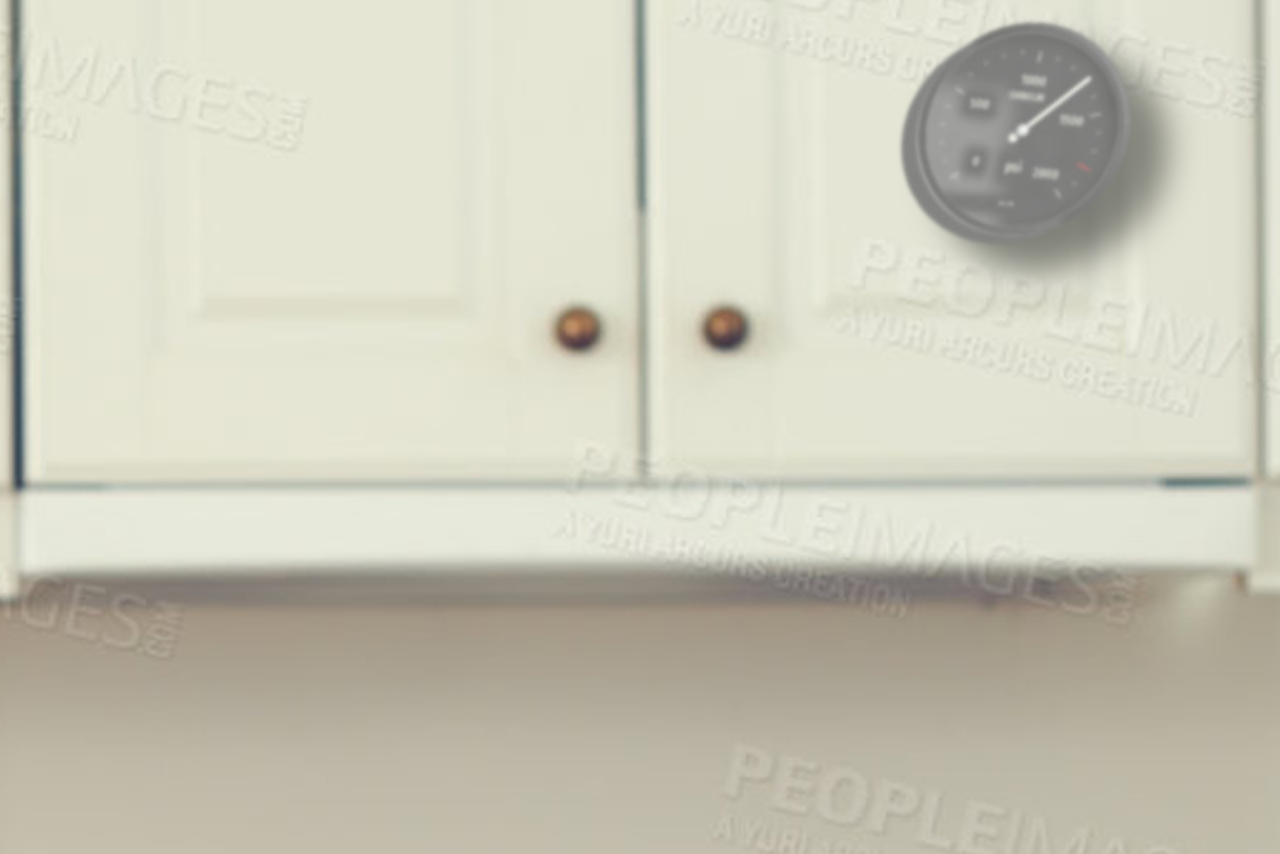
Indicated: 1300 (psi)
